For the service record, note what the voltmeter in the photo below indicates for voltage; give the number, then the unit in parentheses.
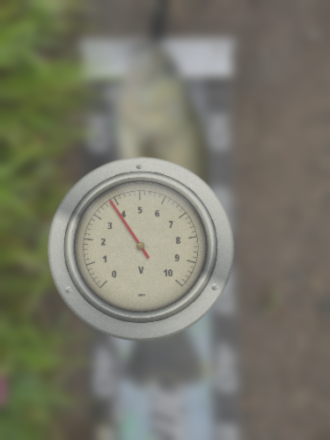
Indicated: 3.8 (V)
